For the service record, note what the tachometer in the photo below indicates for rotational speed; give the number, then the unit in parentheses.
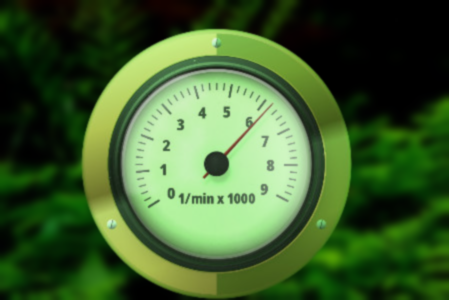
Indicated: 6200 (rpm)
